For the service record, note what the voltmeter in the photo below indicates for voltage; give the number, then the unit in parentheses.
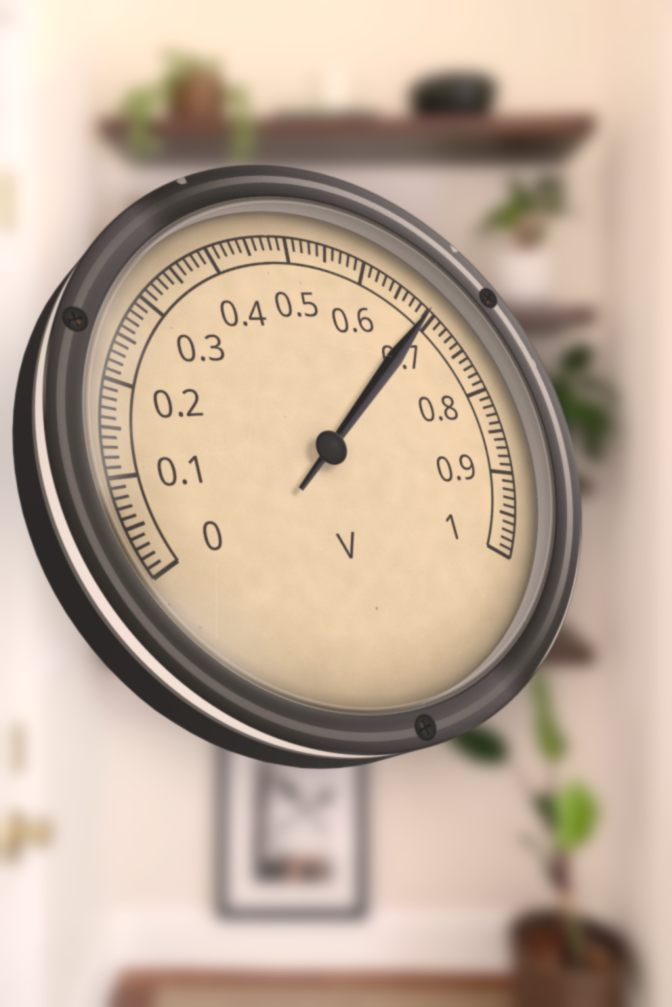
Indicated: 0.69 (V)
